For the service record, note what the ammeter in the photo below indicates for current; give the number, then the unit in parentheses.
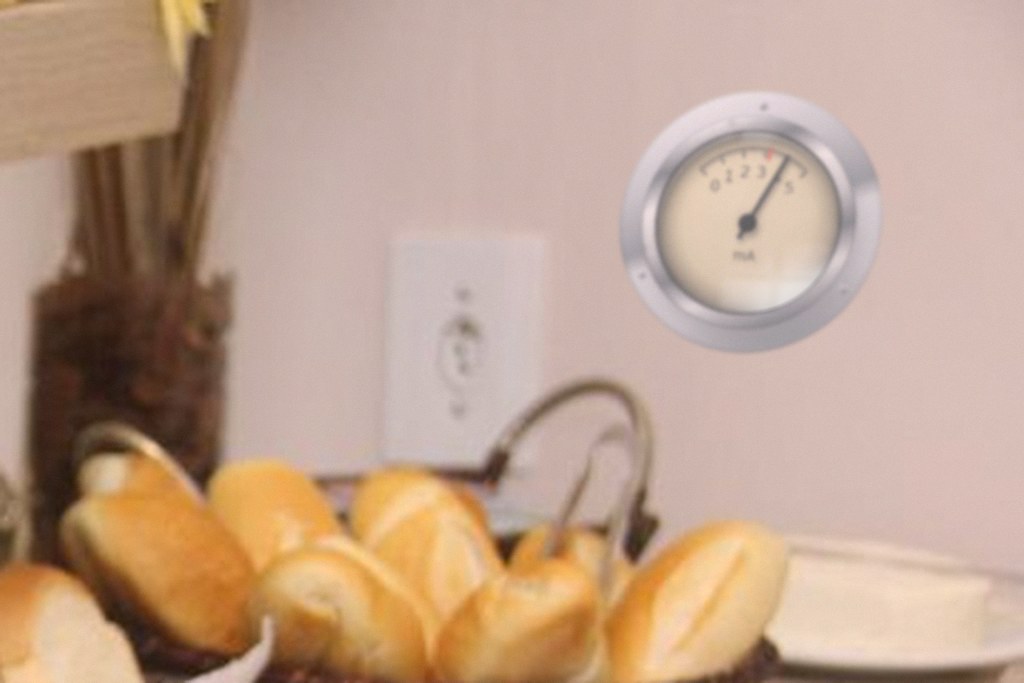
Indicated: 4 (mA)
